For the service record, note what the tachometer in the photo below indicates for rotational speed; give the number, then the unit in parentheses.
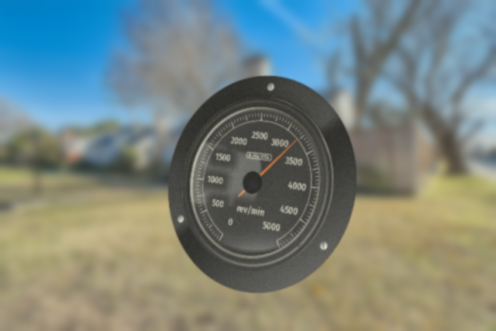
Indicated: 3250 (rpm)
